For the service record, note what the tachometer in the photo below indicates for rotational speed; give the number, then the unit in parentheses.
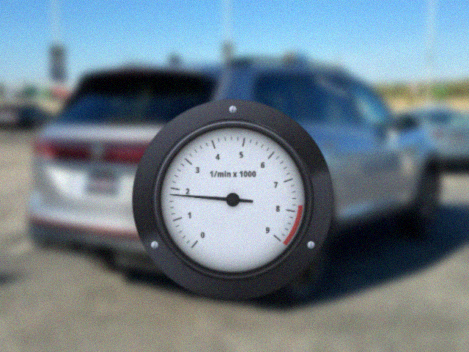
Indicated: 1800 (rpm)
